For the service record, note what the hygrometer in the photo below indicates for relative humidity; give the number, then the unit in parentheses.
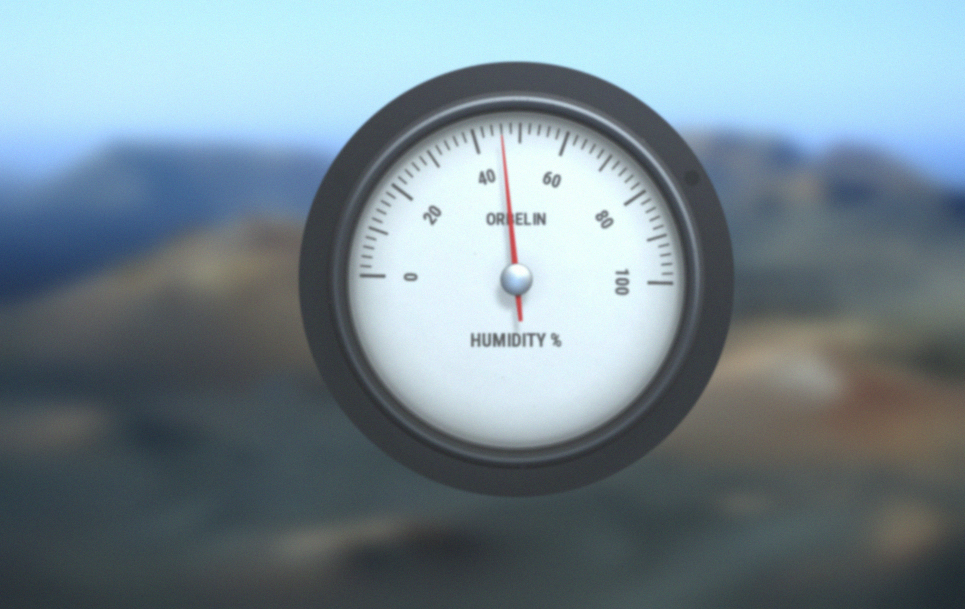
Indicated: 46 (%)
